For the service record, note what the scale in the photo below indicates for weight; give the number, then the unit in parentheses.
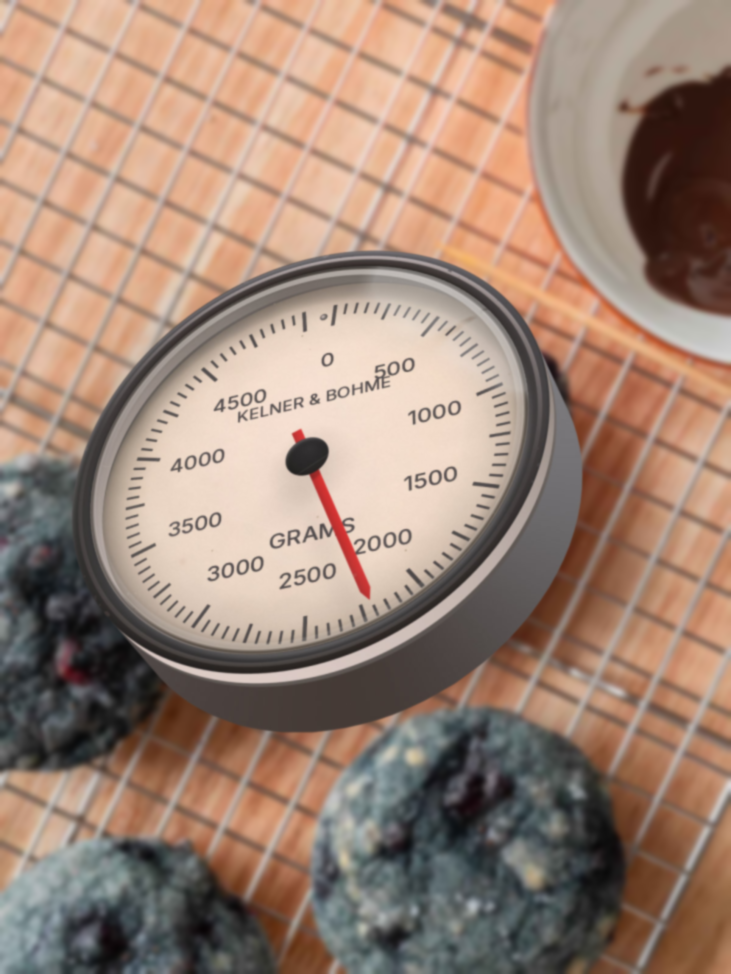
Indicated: 2200 (g)
